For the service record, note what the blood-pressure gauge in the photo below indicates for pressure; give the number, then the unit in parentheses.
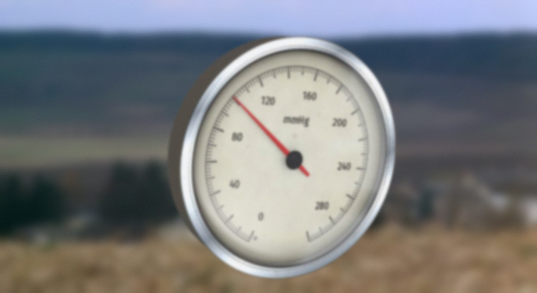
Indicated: 100 (mmHg)
